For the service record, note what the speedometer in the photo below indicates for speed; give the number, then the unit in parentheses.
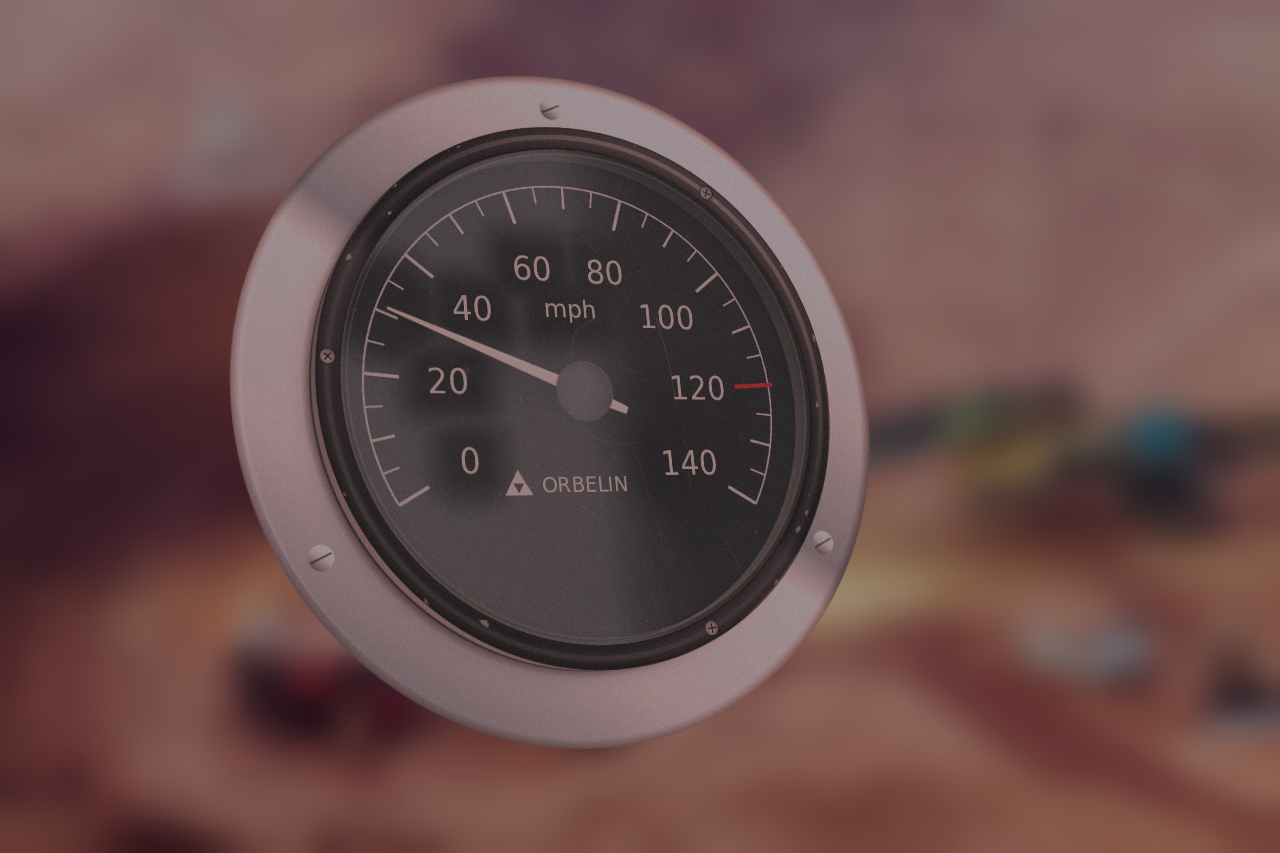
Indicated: 30 (mph)
